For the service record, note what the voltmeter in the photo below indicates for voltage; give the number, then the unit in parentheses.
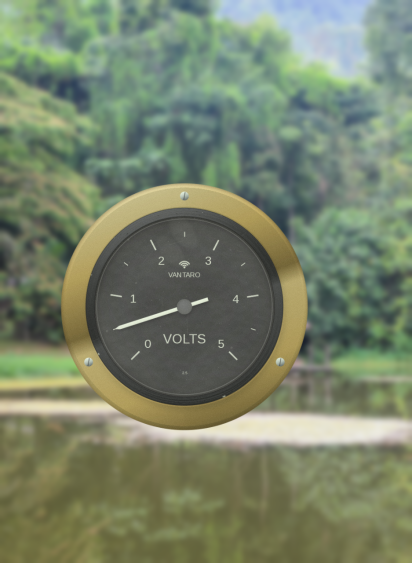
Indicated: 0.5 (V)
